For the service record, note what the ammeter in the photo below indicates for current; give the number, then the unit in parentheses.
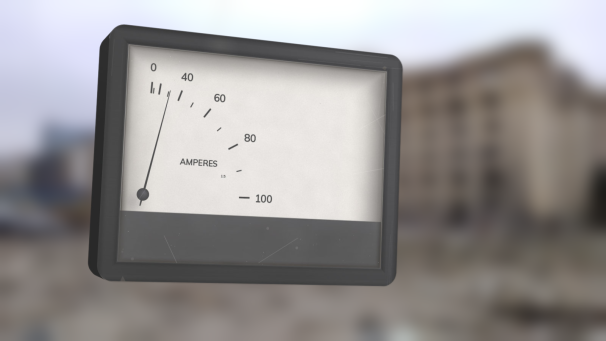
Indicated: 30 (A)
